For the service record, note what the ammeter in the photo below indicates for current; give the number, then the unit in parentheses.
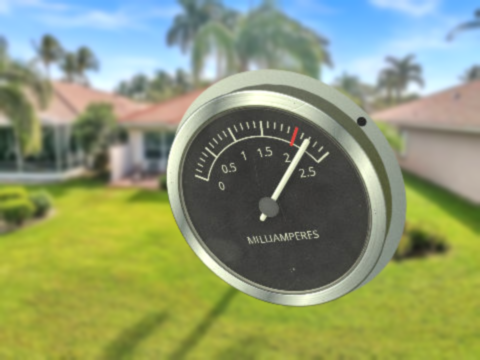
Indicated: 2.2 (mA)
